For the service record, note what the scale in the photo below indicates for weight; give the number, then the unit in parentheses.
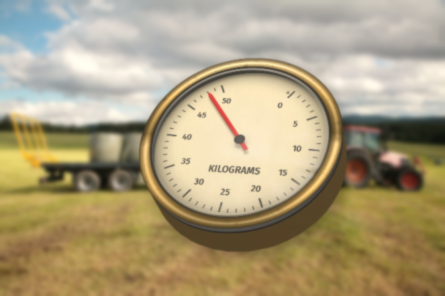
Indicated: 48 (kg)
